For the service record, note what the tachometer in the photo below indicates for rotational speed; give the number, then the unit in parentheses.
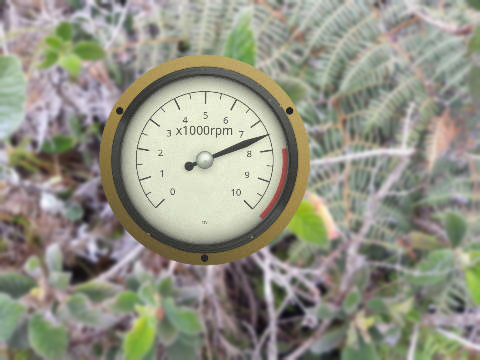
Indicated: 7500 (rpm)
